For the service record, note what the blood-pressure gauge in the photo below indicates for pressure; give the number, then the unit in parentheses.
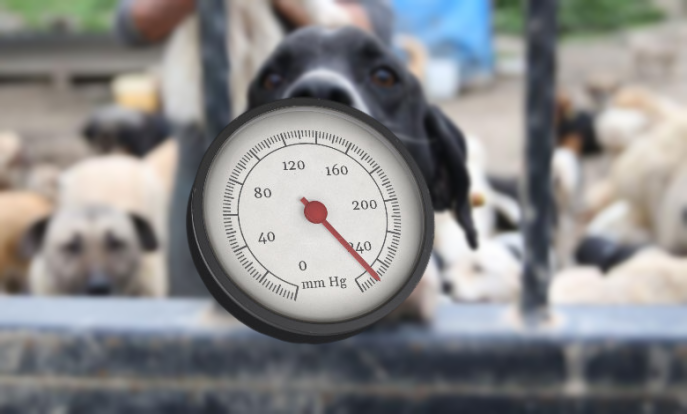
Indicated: 250 (mmHg)
